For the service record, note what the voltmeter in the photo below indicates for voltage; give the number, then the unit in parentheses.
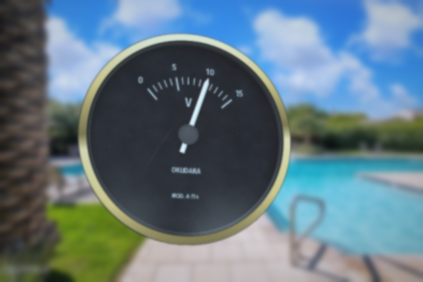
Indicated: 10 (V)
